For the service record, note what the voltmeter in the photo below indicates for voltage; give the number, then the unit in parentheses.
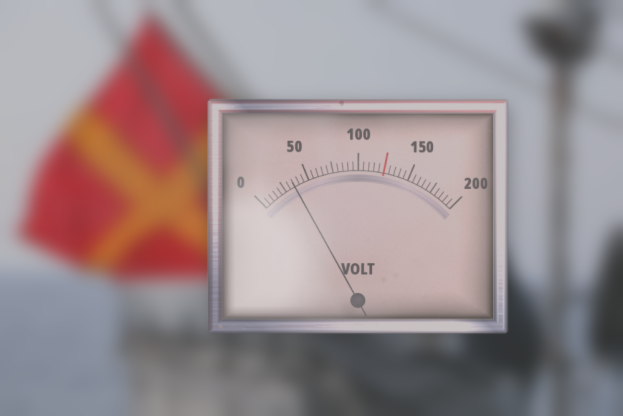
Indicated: 35 (V)
